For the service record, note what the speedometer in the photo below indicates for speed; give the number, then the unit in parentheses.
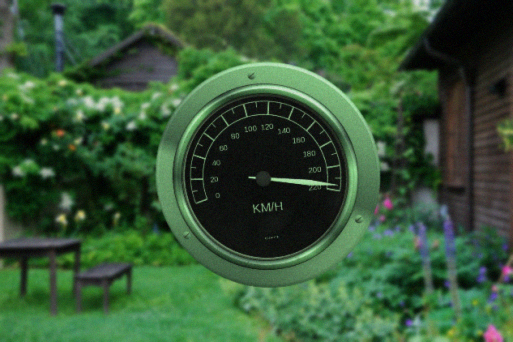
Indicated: 215 (km/h)
